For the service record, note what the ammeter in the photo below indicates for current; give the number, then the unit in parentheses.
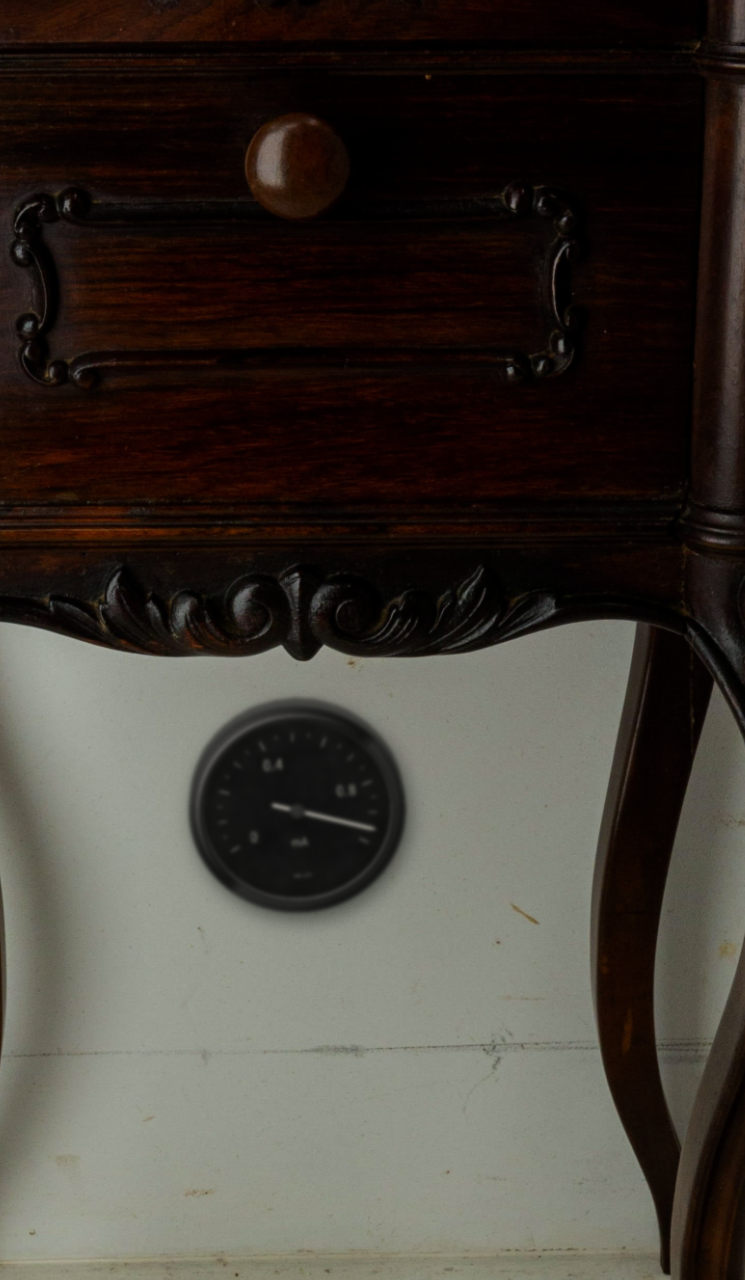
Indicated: 0.95 (mA)
